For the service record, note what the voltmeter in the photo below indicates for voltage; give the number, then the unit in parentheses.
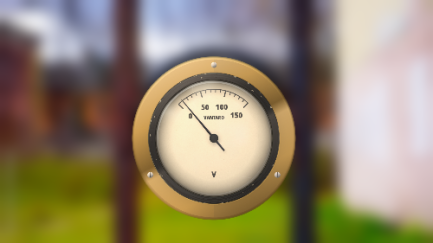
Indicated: 10 (V)
